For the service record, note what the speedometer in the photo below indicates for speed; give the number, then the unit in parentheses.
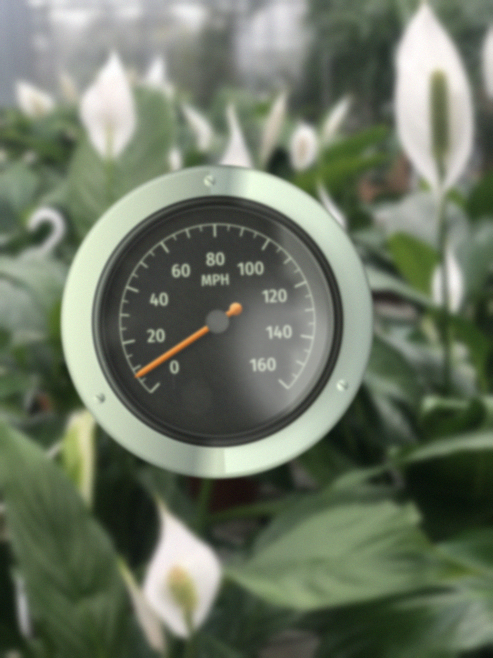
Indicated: 7.5 (mph)
